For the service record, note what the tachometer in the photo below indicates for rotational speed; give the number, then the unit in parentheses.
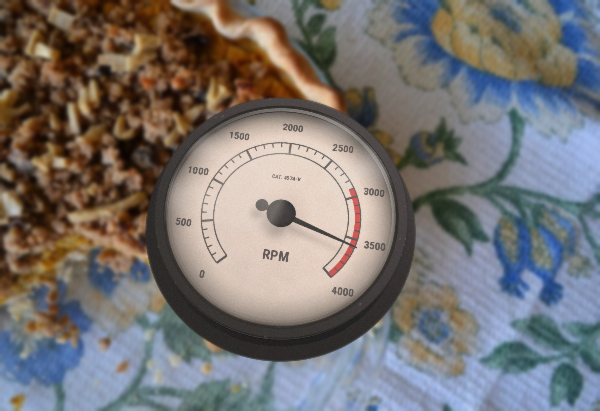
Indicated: 3600 (rpm)
